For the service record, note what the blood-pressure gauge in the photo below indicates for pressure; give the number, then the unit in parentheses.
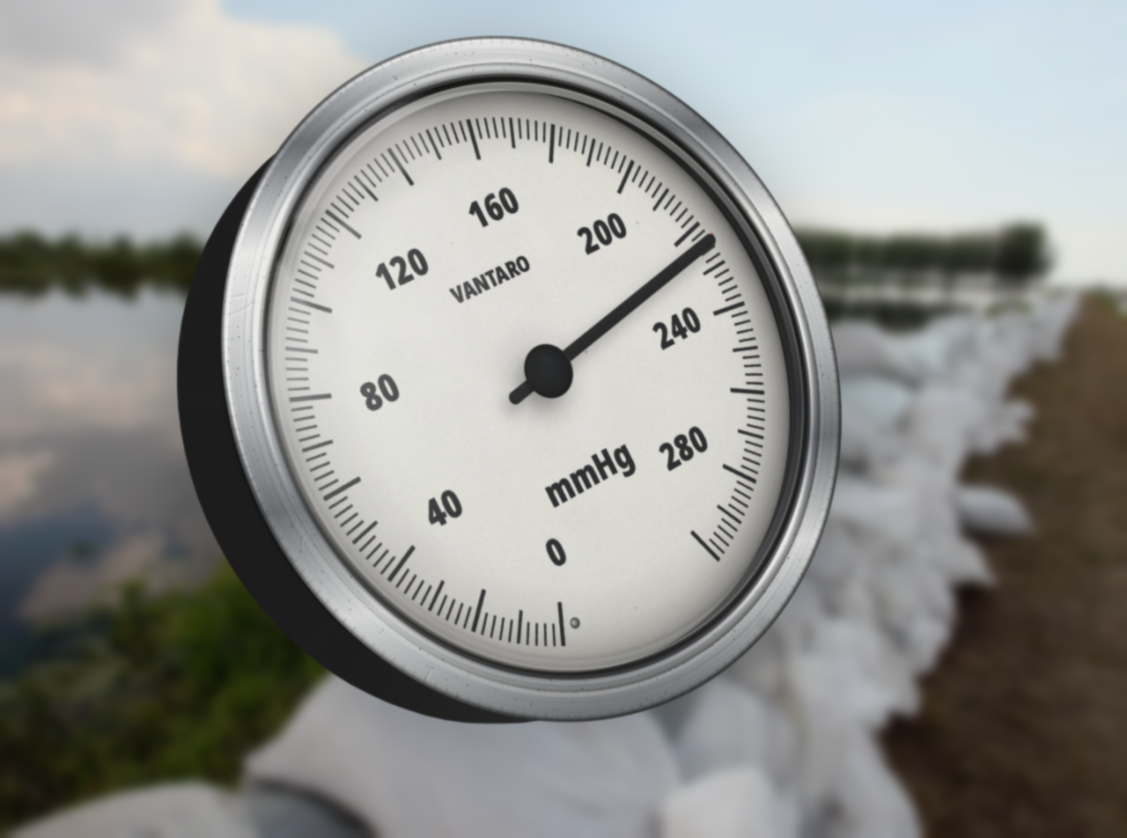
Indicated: 224 (mmHg)
